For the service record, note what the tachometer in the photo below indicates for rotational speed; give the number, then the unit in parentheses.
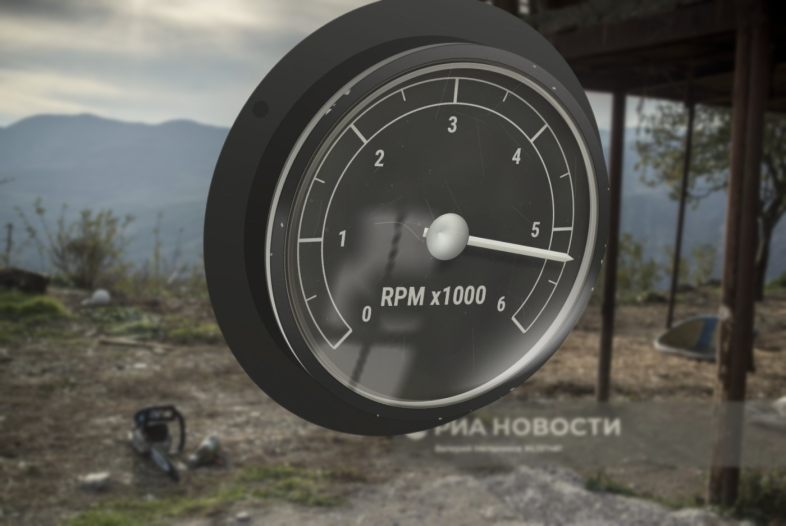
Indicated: 5250 (rpm)
